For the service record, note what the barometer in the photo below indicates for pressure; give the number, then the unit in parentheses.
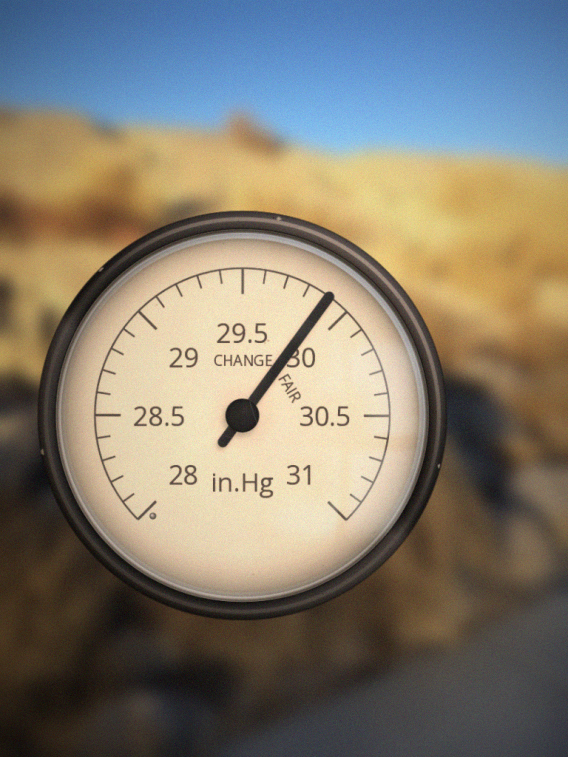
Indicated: 29.9 (inHg)
